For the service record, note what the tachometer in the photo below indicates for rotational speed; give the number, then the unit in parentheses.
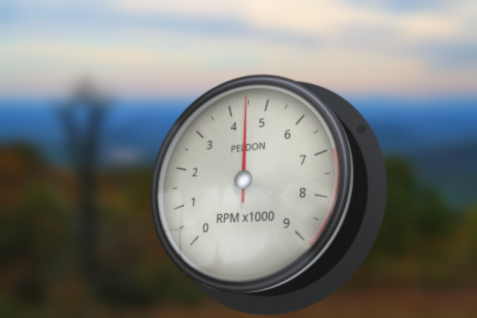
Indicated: 4500 (rpm)
